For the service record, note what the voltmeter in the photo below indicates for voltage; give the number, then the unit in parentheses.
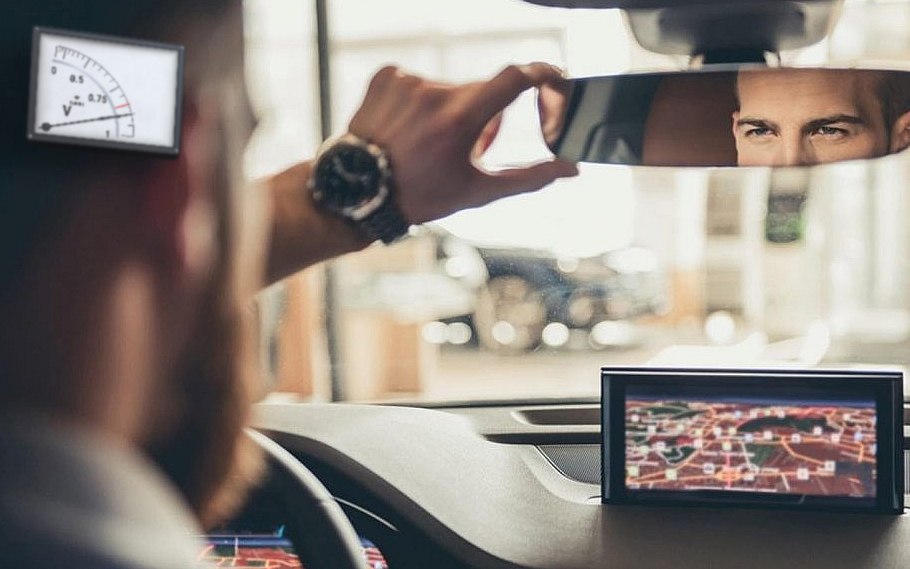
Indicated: 0.9 (V)
